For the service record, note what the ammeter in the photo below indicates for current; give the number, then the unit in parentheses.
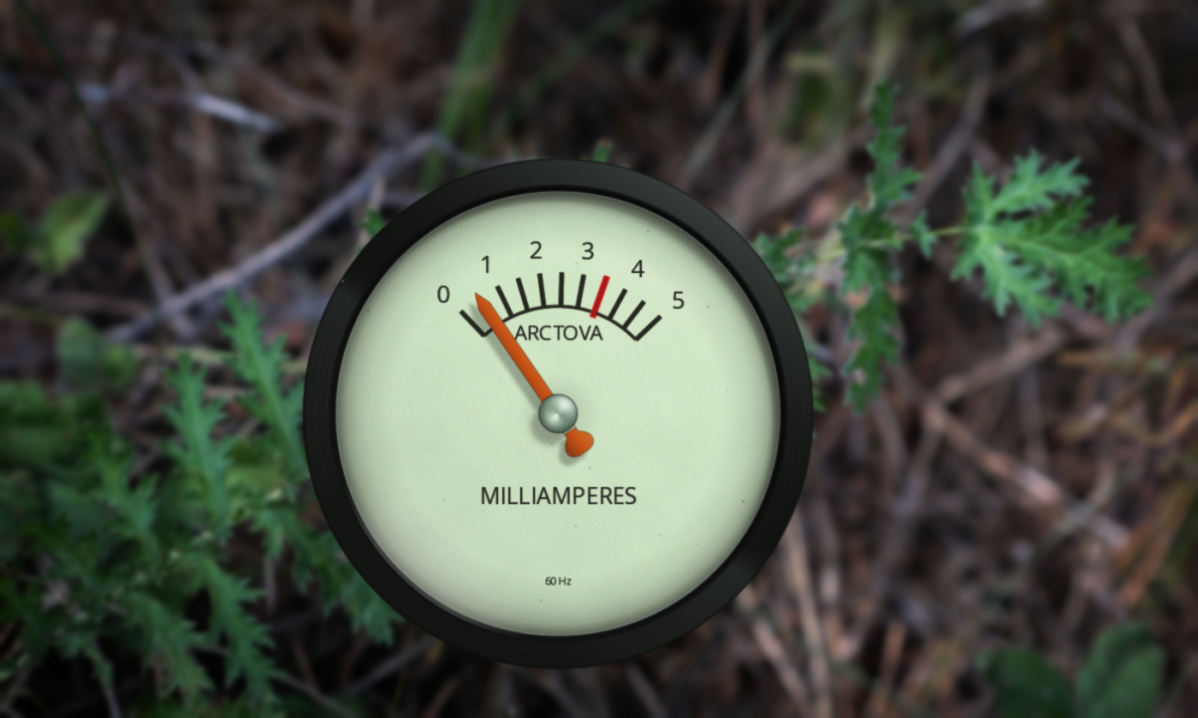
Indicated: 0.5 (mA)
